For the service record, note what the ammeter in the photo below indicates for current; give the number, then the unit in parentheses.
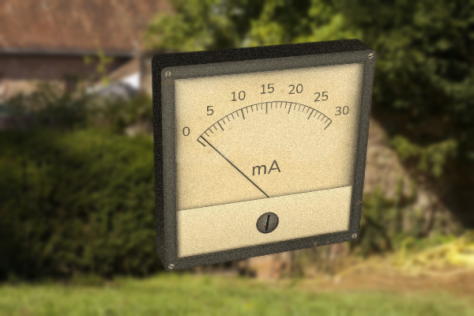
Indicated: 1 (mA)
